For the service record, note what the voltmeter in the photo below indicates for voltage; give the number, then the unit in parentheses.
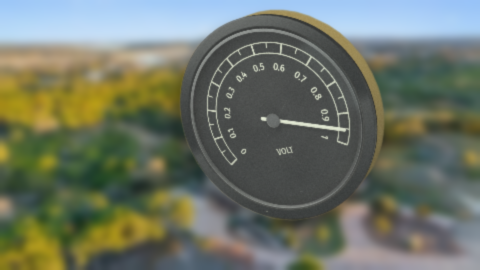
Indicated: 0.95 (V)
